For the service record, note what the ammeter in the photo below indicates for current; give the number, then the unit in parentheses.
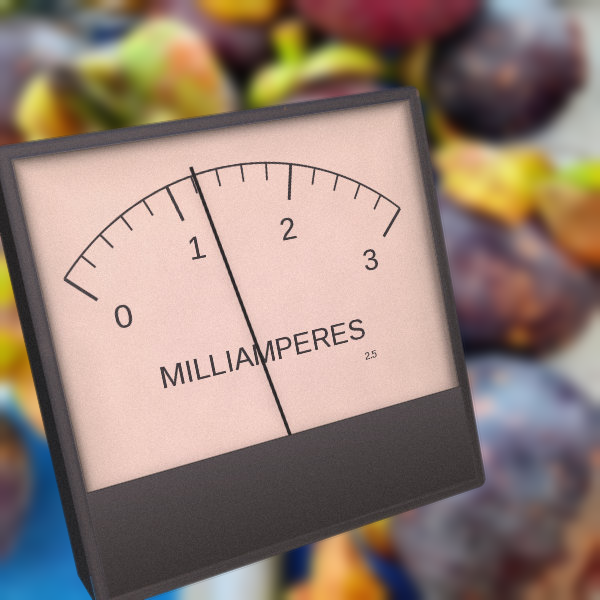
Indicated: 1.2 (mA)
